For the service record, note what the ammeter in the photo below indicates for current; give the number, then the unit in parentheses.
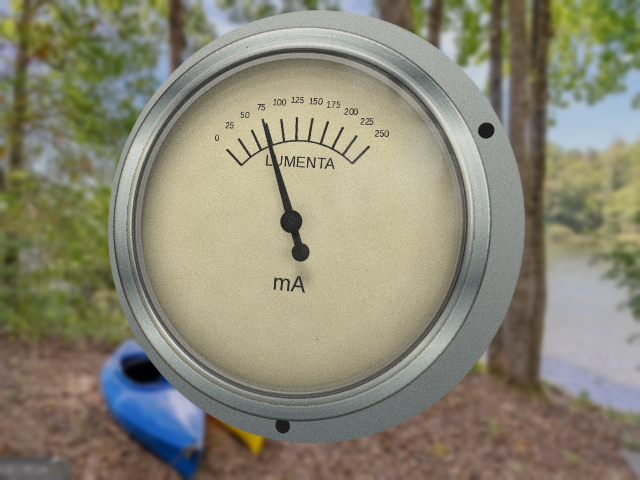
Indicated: 75 (mA)
